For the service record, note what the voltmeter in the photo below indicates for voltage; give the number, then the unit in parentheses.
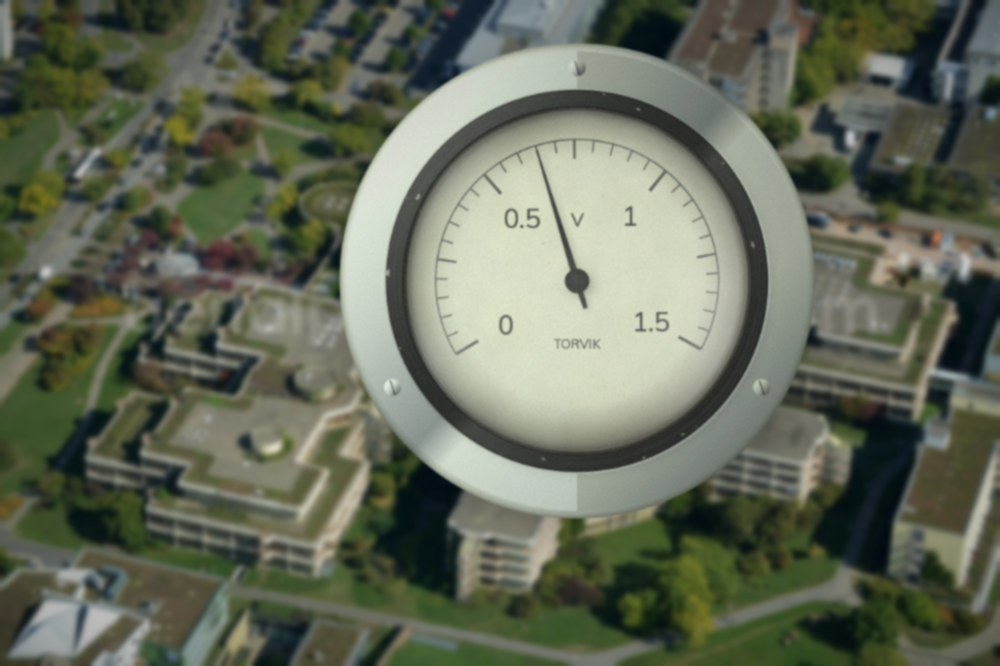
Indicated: 0.65 (V)
